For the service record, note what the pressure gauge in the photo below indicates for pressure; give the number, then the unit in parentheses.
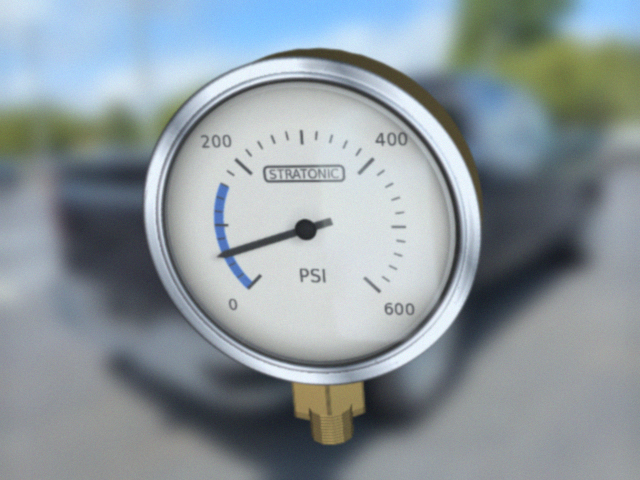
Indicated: 60 (psi)
